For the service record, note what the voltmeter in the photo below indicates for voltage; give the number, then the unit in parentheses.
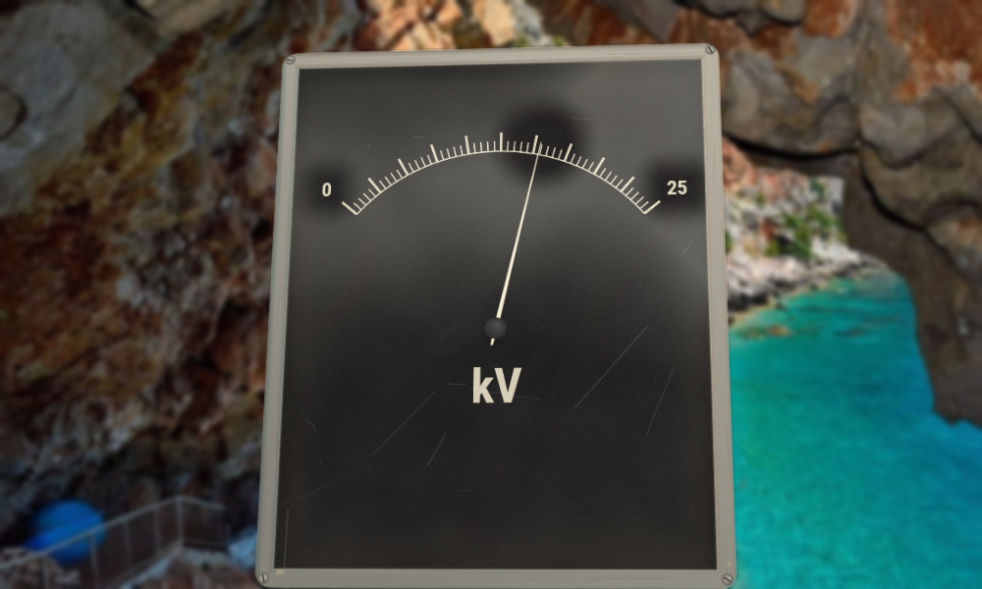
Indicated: 15.5 (kV)
